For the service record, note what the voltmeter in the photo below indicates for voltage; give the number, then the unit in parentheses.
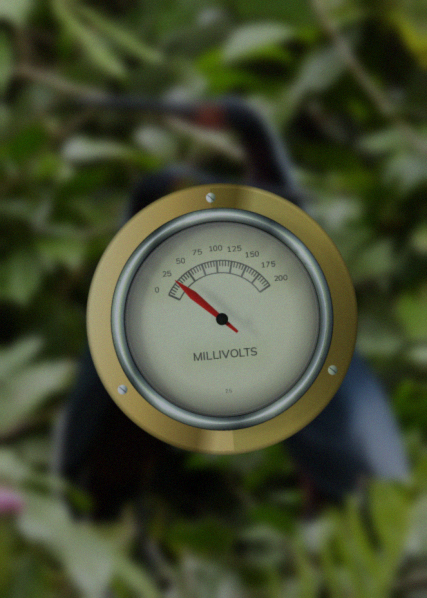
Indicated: 25 (mV)
